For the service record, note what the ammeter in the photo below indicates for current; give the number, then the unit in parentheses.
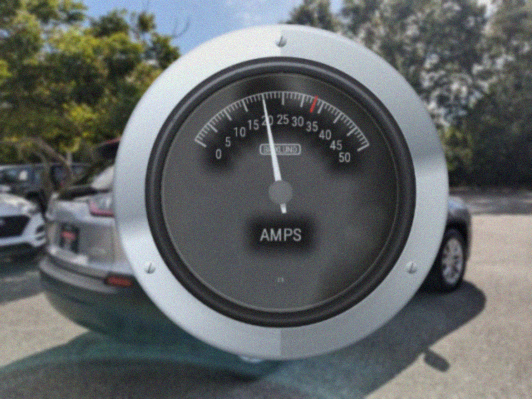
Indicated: 20 (A)
